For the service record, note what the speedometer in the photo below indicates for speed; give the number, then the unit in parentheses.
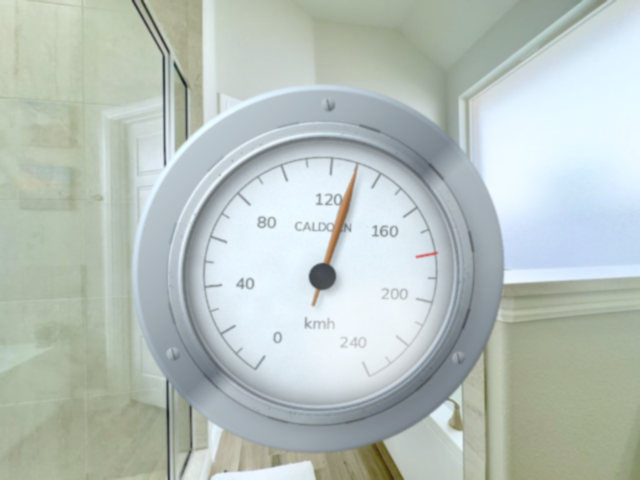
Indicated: 130 (km/h)
